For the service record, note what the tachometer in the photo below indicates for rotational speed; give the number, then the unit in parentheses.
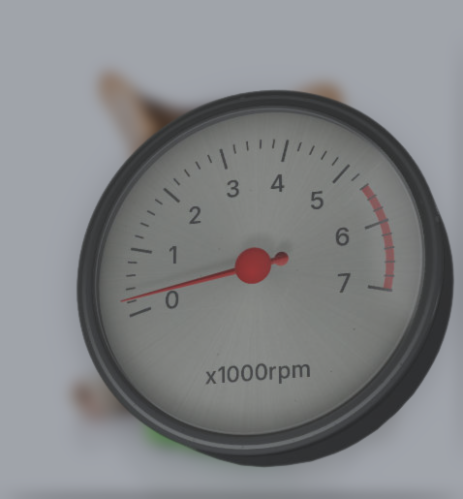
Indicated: 200 (rpm)
